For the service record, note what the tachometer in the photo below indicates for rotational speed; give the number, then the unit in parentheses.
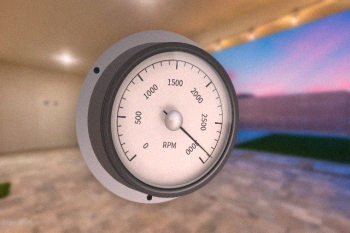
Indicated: 2900 (rpm)
